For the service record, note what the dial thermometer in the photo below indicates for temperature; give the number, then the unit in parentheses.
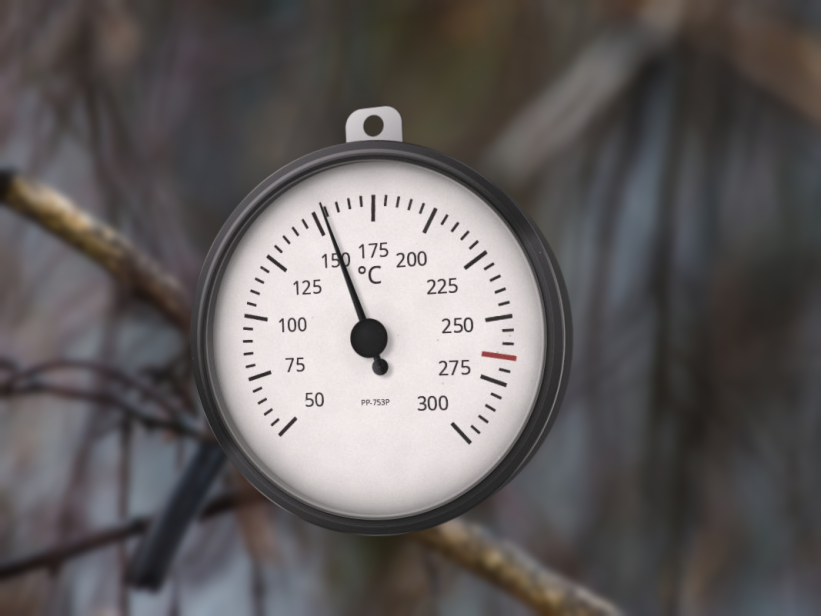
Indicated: 155 (°C)
